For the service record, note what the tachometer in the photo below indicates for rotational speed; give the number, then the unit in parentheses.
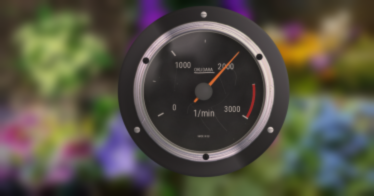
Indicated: 2000 (rpm)
